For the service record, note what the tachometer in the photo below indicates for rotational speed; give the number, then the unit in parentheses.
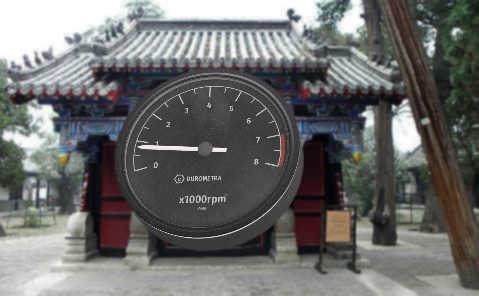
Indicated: 750 (rpm)
